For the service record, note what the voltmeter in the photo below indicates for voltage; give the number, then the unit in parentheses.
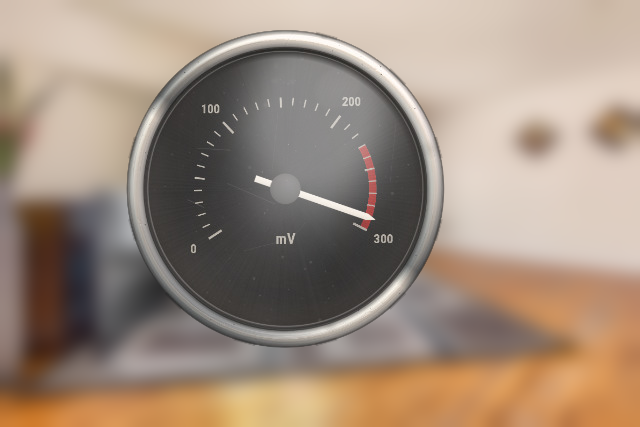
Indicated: 290 (mV)
